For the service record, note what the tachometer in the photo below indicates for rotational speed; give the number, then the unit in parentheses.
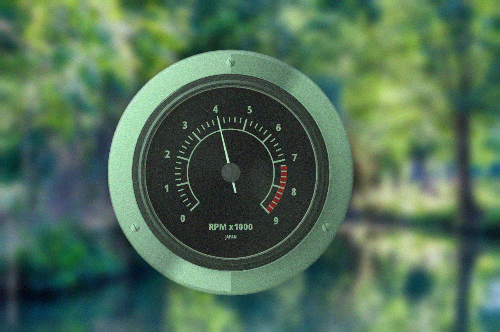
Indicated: 4000 (rpm)
